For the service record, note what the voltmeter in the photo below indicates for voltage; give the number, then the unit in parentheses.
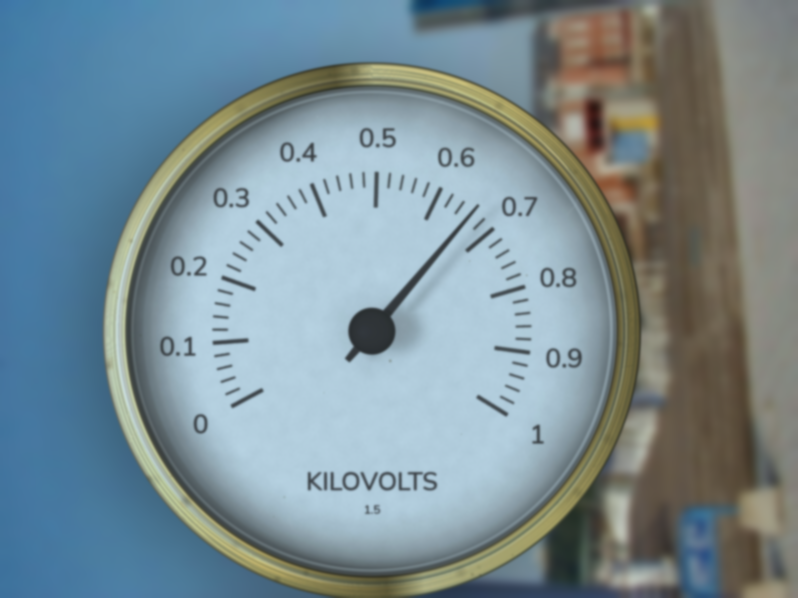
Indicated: 0.66 (kV)
